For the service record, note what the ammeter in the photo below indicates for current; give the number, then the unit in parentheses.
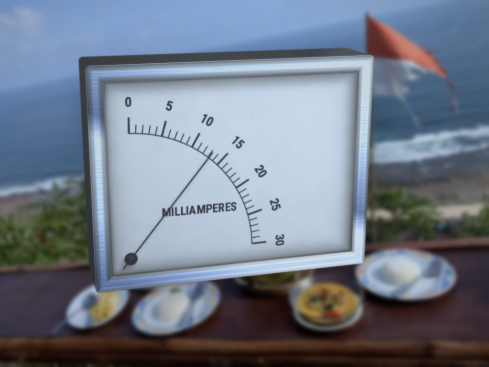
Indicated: 13 (mA)
